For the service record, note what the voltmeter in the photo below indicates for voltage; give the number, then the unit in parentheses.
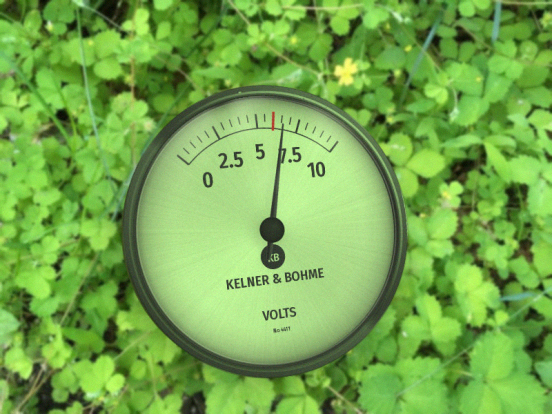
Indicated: 6.5 (V)
